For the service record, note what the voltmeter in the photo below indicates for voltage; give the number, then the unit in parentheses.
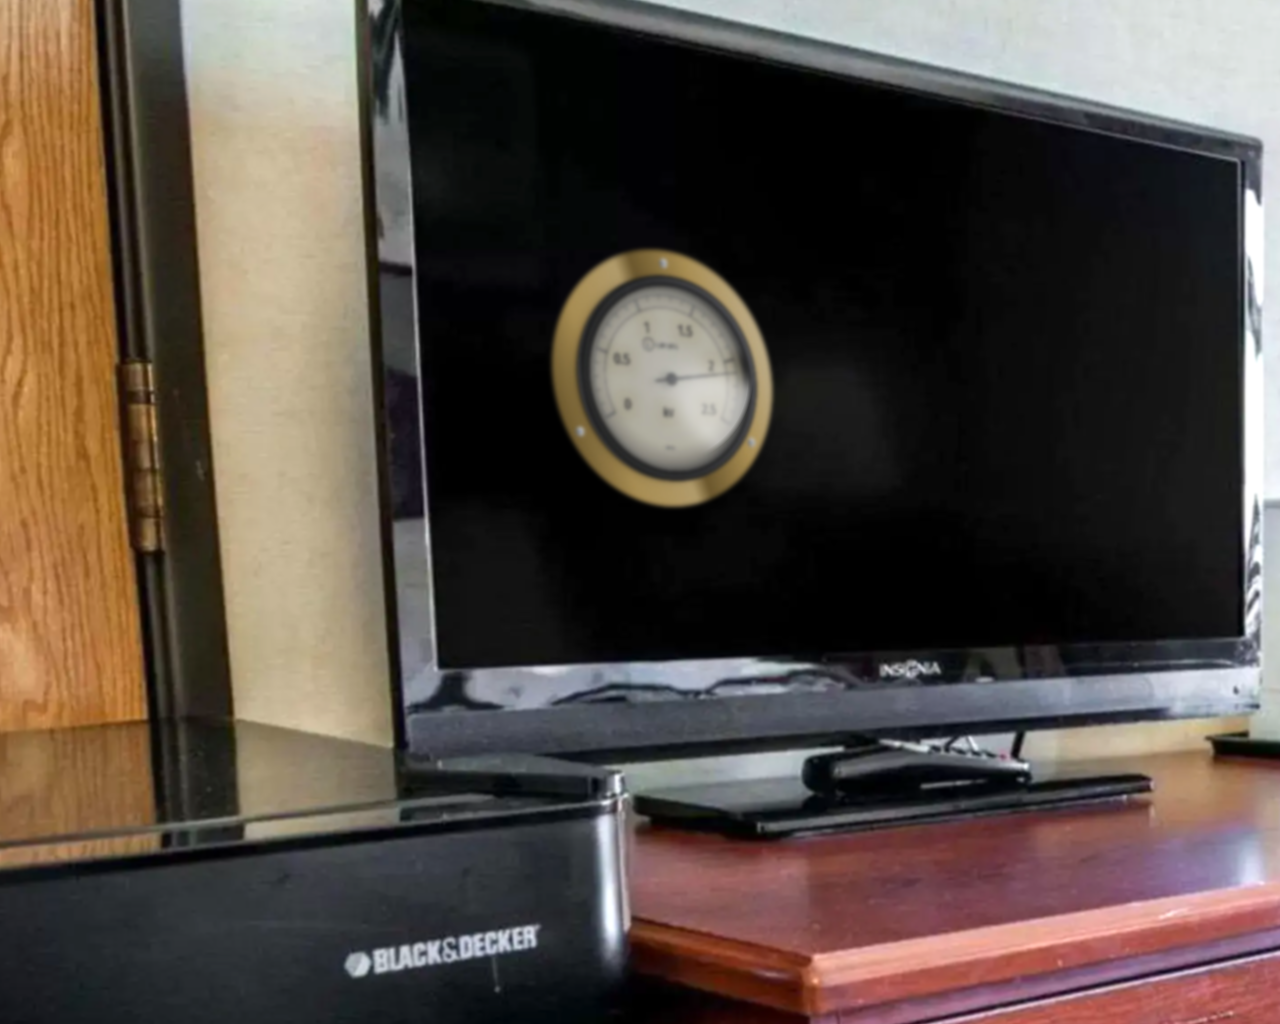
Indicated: 2.1 (kV)
